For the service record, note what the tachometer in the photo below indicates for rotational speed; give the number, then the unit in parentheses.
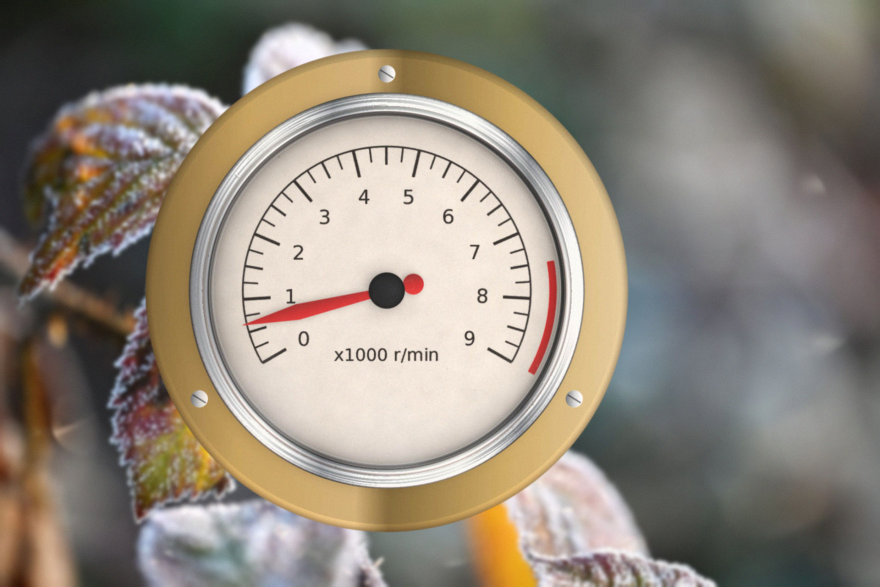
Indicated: 625 (rpm)
